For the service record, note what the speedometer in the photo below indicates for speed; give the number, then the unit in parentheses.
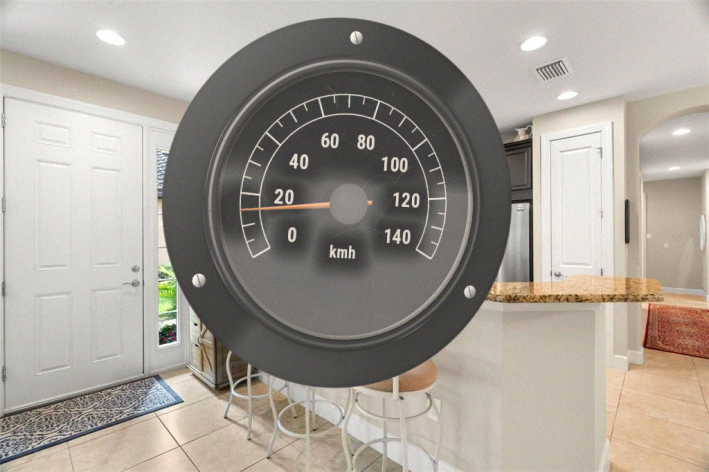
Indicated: 15 (km/h)
